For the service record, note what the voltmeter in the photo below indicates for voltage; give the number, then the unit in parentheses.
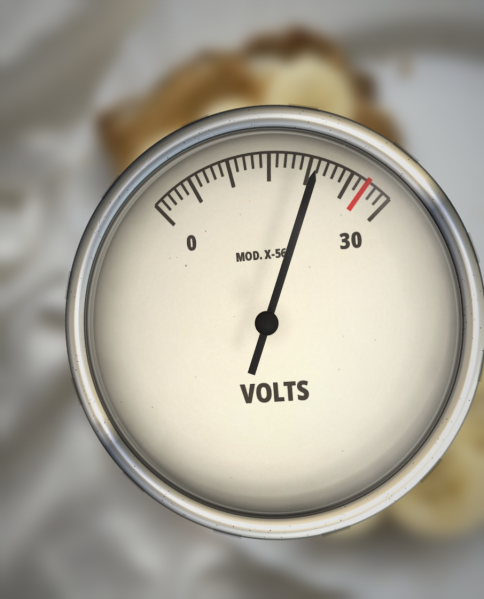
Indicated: 21 (V)
